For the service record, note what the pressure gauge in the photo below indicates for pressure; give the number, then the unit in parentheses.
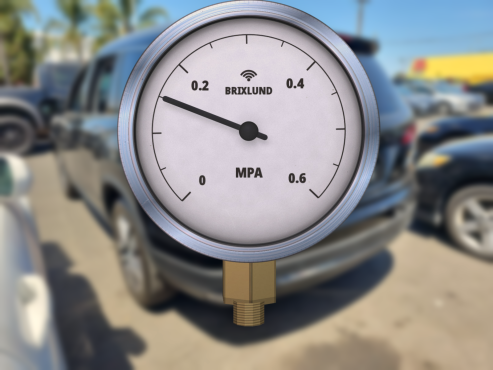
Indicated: 0.15 (MPa)
